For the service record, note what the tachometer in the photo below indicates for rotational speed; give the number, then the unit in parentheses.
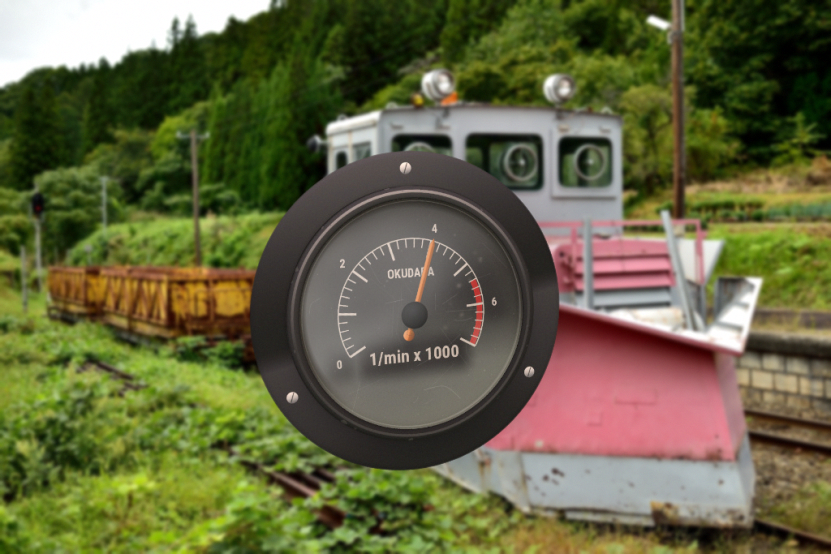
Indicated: 4000 (rpm)
